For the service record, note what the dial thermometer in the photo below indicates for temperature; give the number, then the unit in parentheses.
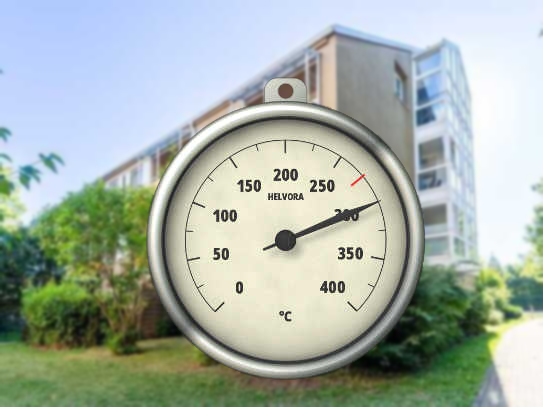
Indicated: 300 (°C)
